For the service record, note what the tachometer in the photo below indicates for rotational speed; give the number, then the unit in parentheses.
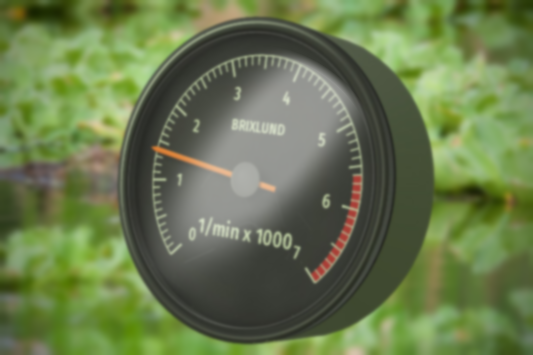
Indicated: 1400 (rpm)
